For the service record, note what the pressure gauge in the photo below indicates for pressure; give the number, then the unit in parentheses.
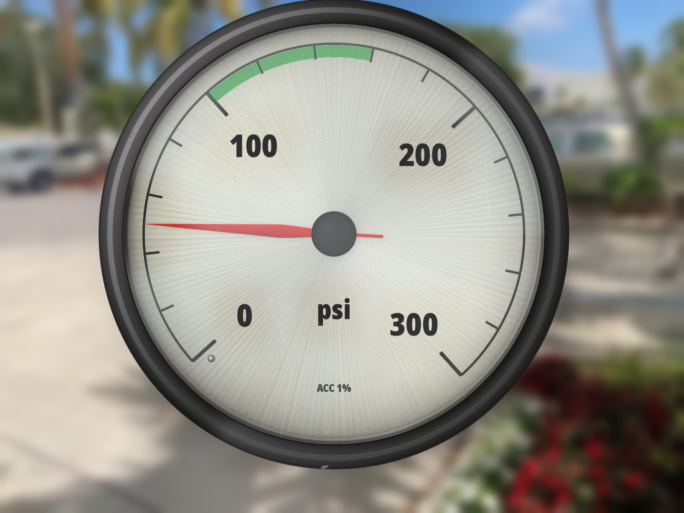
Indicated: 50 (psi)
